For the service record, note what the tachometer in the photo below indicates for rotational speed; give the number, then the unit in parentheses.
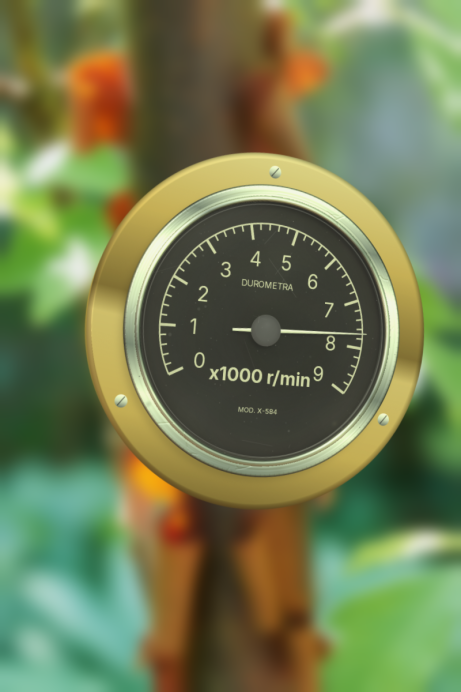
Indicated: 7700 (rpm)
